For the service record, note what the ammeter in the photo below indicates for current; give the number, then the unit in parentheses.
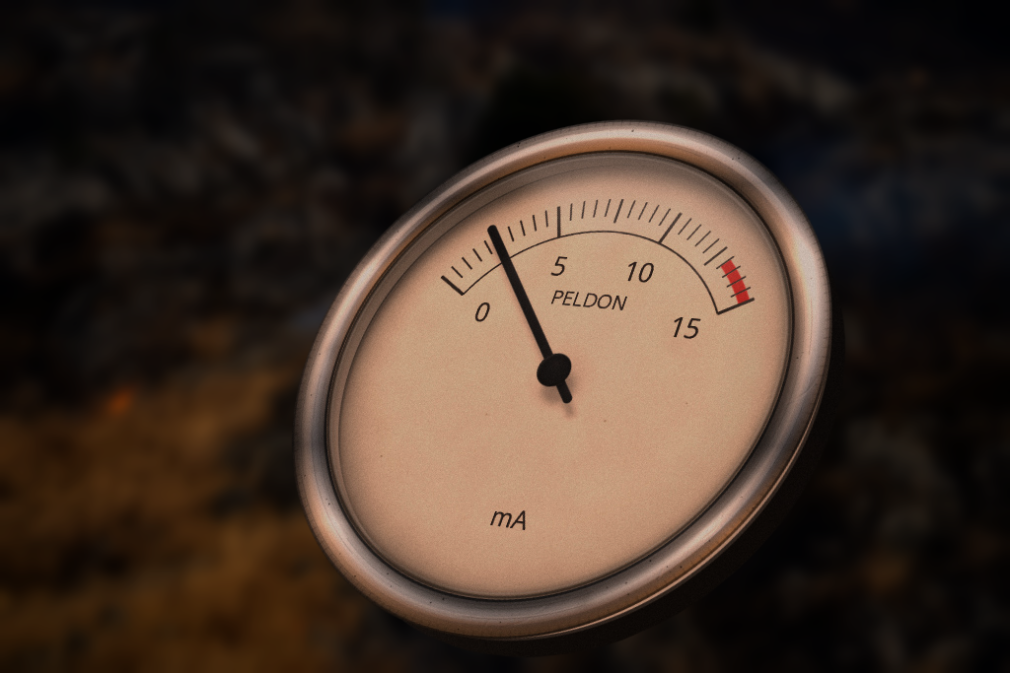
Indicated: 2.5 (mA)
